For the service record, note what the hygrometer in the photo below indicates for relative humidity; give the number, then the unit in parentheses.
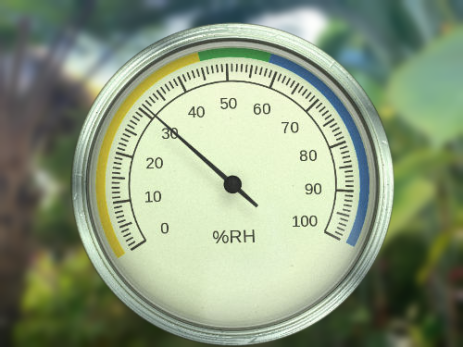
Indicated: 31 (%)
